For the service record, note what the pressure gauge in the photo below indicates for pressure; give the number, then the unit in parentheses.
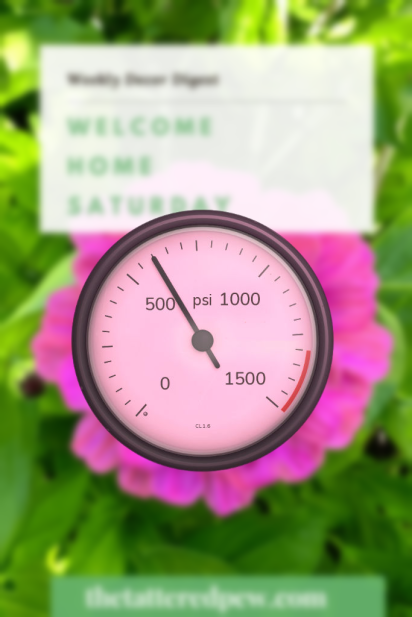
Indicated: 600 (psi)
